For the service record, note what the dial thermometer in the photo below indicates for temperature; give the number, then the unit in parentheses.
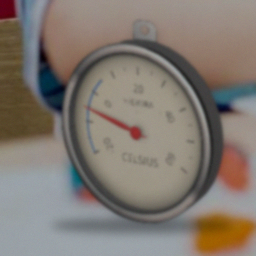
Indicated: -5 (°C)
